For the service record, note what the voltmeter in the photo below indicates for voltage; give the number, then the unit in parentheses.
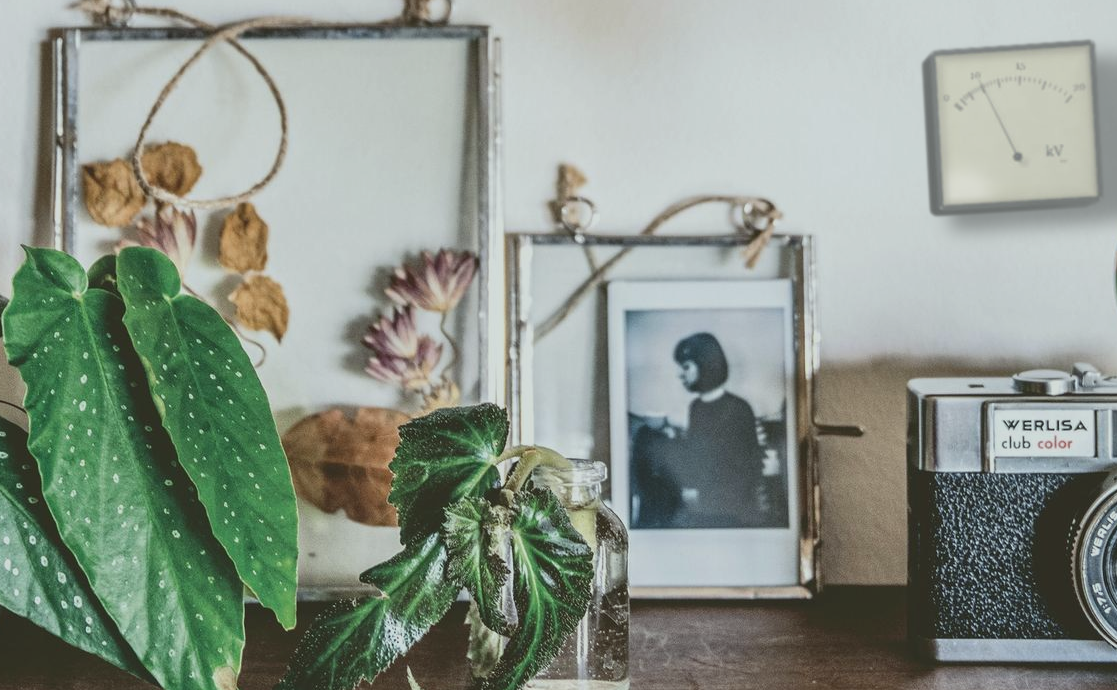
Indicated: 10 (kV)
